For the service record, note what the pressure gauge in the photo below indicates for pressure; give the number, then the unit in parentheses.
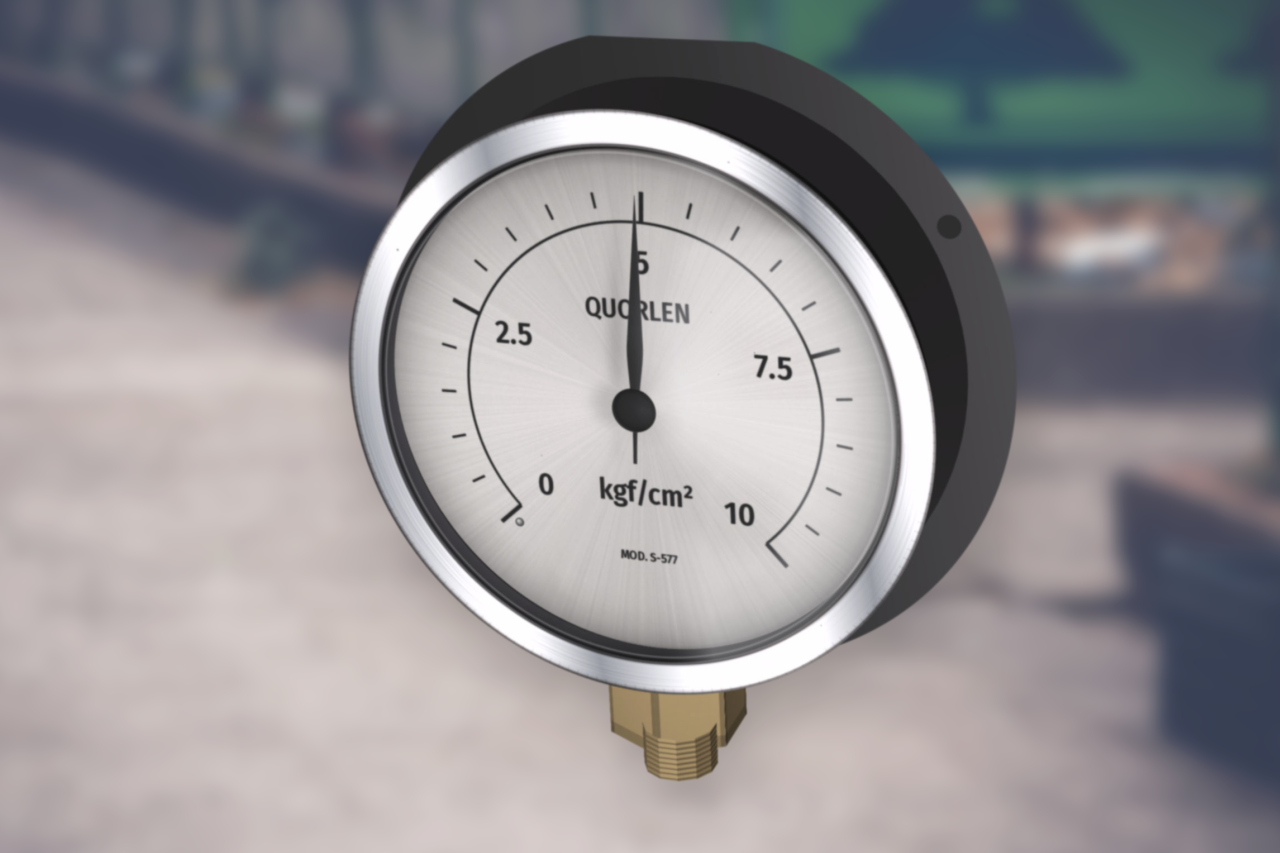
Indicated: 5 (kg/cm²)
